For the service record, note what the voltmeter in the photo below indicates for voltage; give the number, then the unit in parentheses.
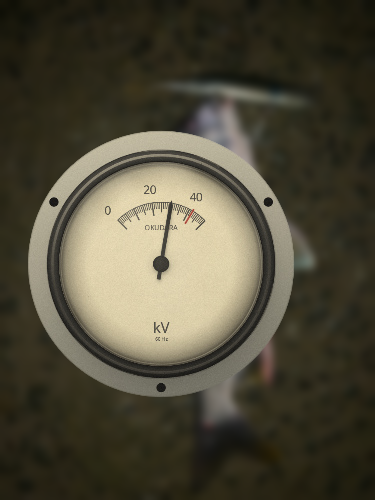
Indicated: 30 (kV)
